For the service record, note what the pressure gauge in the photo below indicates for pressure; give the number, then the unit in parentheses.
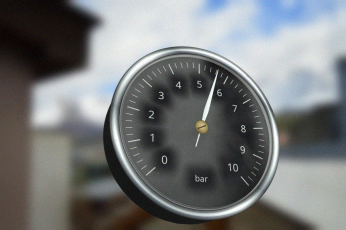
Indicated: 5.6 (bar)
